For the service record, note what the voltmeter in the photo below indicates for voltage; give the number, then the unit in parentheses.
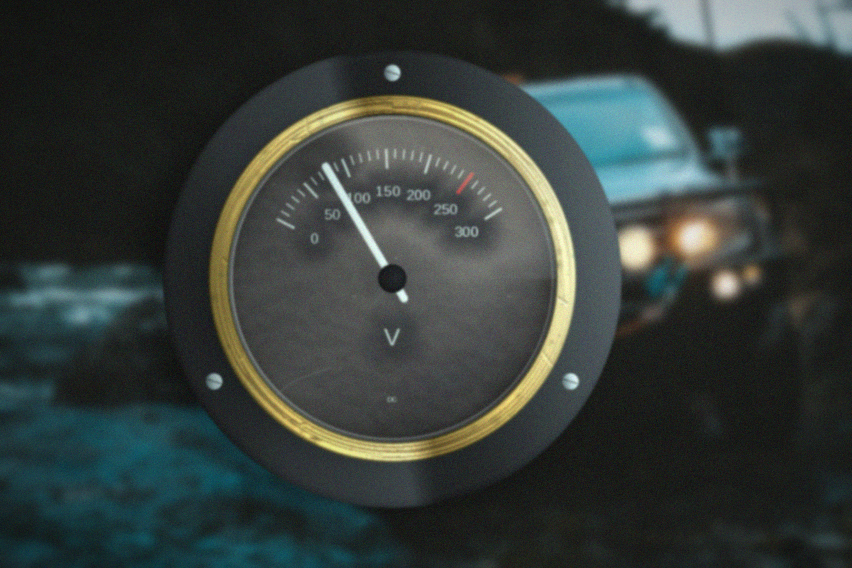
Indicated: 80 (V)
